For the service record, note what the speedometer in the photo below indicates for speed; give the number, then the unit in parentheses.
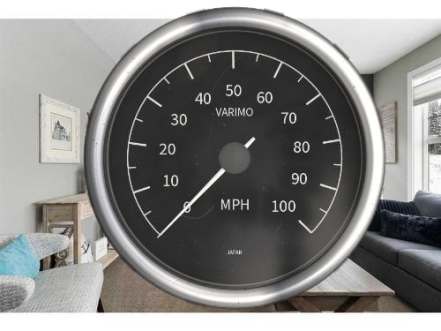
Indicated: 0 (mph)
